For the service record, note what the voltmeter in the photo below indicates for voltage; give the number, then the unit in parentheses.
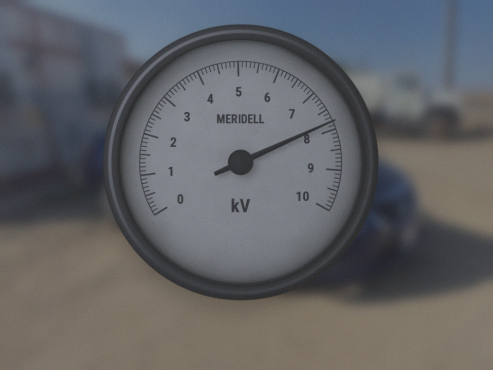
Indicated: 7.8 (kV)
